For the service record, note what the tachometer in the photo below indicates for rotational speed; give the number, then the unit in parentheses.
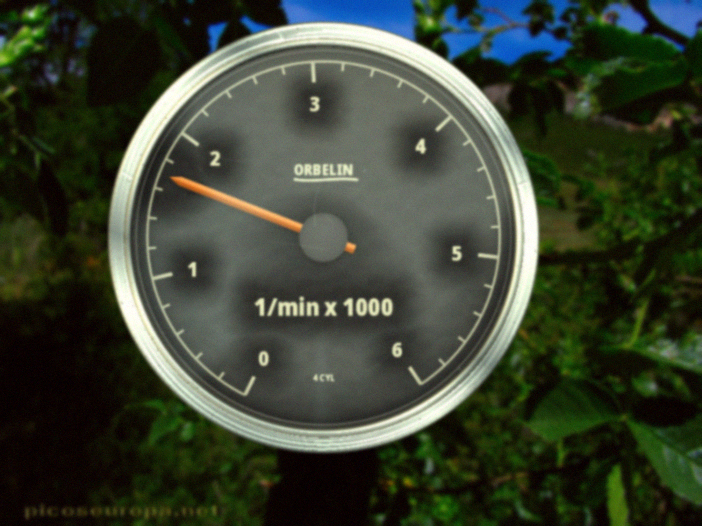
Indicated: 1700 (rpm)
